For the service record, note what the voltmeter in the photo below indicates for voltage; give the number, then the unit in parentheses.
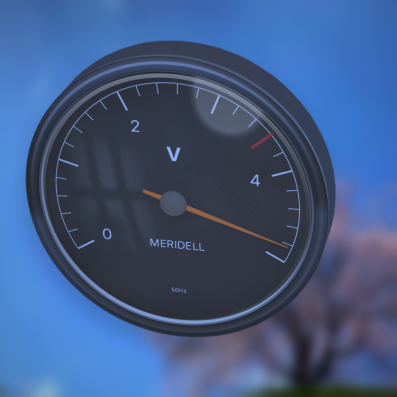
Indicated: 4.8 (V)
